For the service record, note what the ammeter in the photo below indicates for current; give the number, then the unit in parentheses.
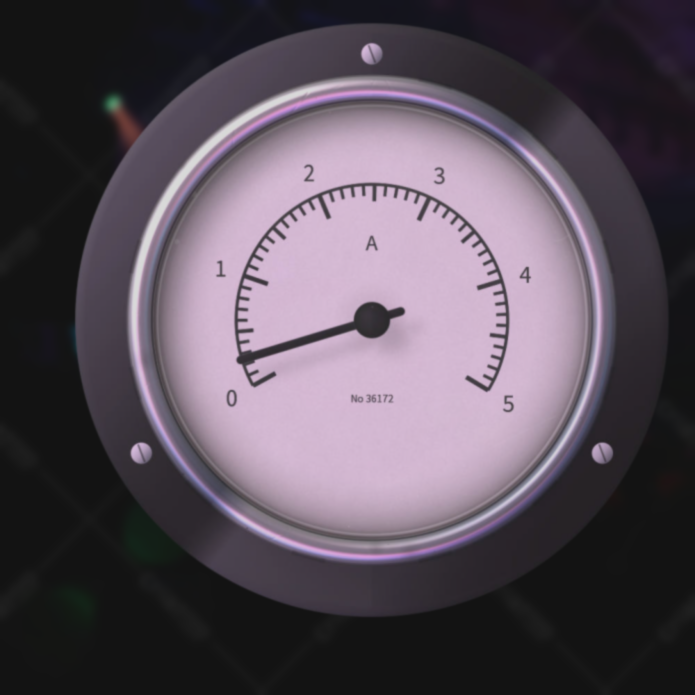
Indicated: 0.25 (A)
